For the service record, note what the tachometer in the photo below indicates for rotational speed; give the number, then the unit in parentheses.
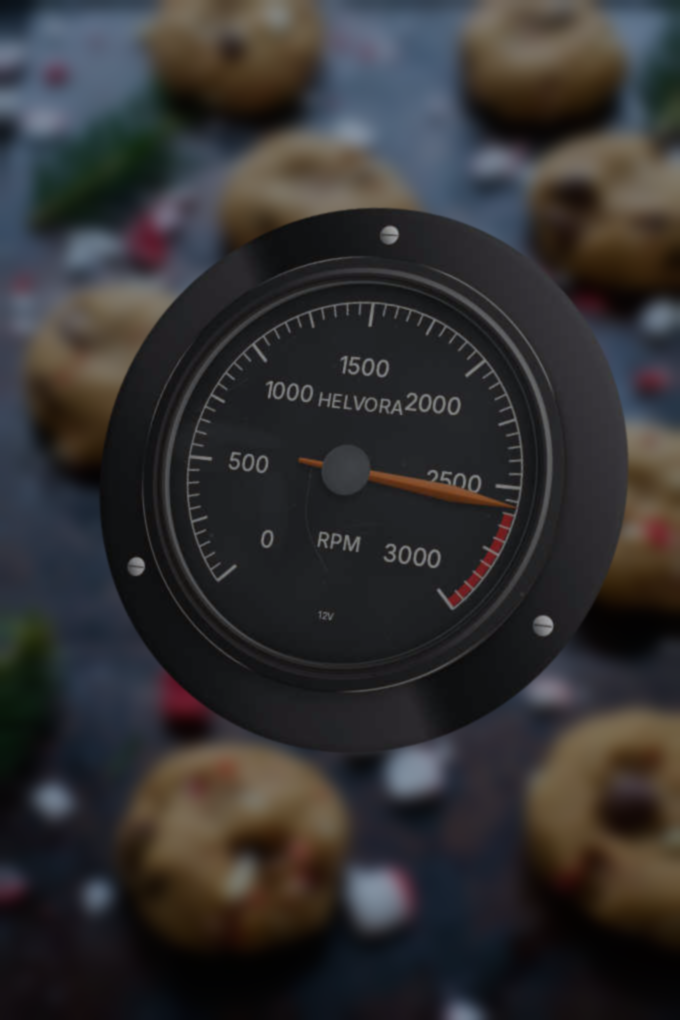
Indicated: 2575 (rpm)
